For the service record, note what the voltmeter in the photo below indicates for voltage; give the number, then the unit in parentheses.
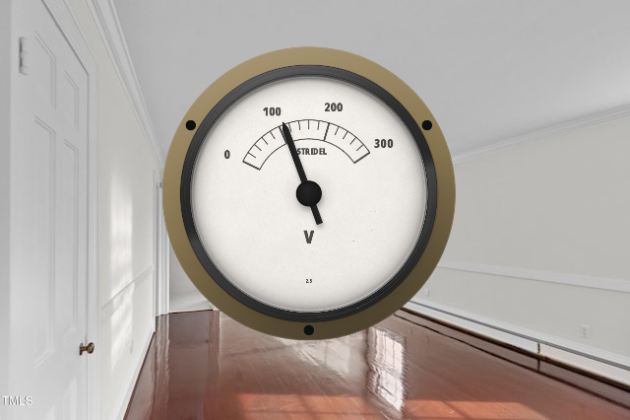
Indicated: 110 (V)
